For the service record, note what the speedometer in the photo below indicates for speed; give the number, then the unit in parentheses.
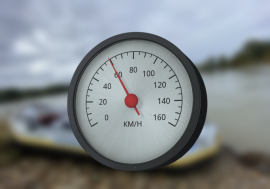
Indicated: 60 (km/h)
